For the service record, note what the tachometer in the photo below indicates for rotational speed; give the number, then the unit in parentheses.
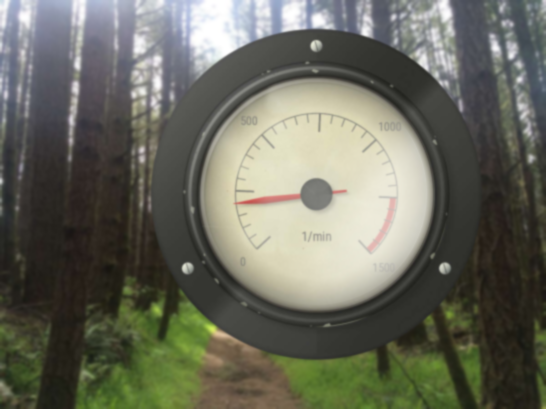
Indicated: 200 (rpm)
